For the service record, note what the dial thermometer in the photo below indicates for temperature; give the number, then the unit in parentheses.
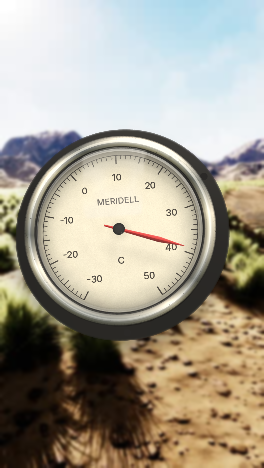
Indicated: 39 (°C)
